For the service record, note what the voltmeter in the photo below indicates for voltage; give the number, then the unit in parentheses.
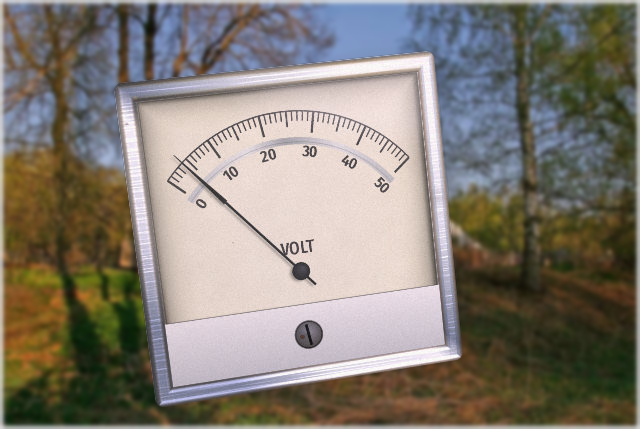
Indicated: 4 (V)
